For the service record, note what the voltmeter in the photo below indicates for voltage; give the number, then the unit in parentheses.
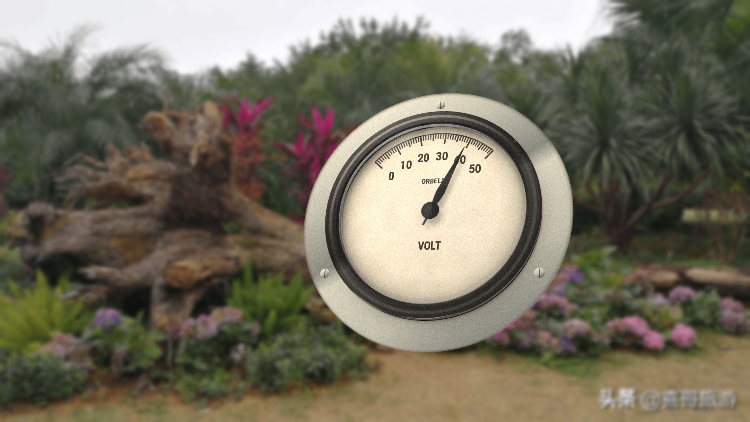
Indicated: 40 (V)
